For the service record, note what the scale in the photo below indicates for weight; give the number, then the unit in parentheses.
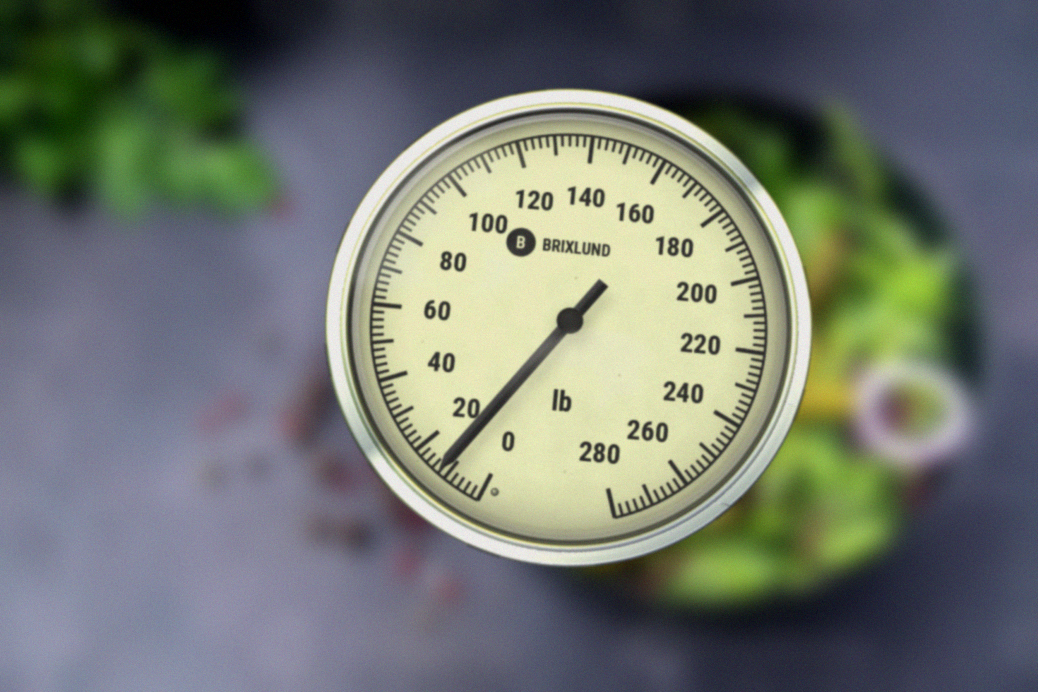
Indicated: 12 (lb)
